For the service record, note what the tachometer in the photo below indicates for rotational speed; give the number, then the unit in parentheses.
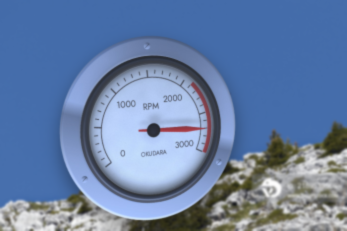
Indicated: 2700 (rpm)
